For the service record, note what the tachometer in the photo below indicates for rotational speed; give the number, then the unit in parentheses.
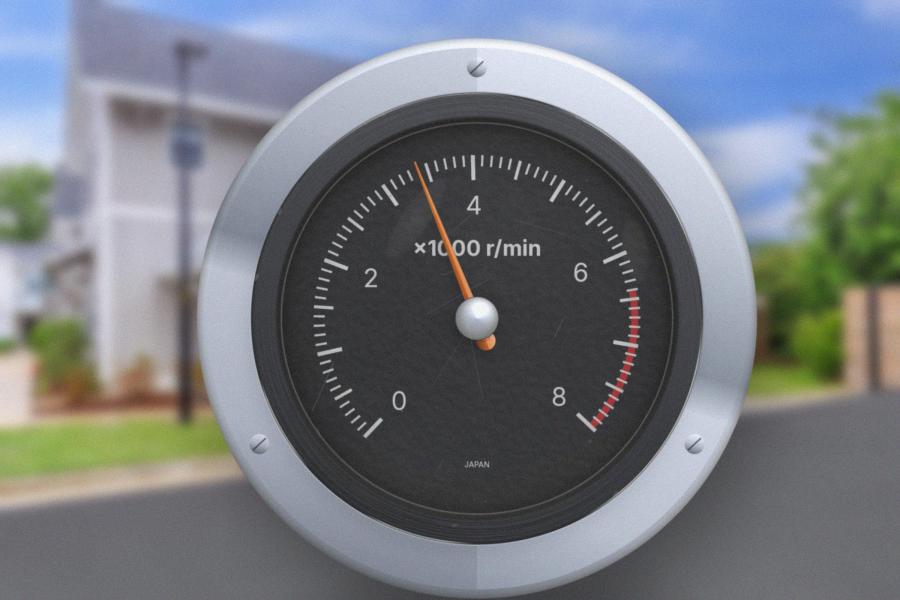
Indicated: 3400 (rpm)
